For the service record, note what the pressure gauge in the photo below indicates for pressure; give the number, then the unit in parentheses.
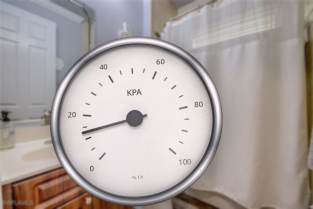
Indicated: 12.5 (kPa)
